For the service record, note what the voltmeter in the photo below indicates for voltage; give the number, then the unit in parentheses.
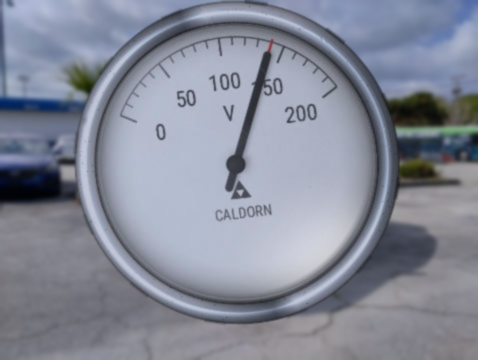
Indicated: 140 (V)
